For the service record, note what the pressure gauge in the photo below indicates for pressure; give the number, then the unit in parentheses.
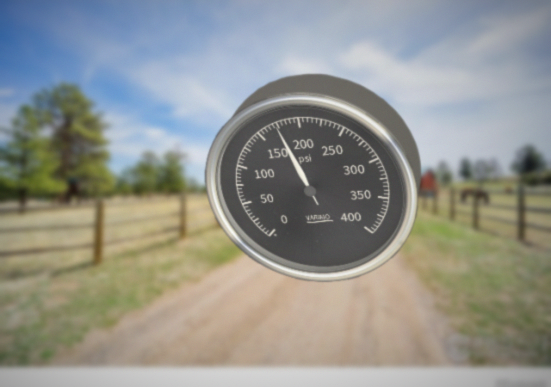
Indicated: 175 (psi)
